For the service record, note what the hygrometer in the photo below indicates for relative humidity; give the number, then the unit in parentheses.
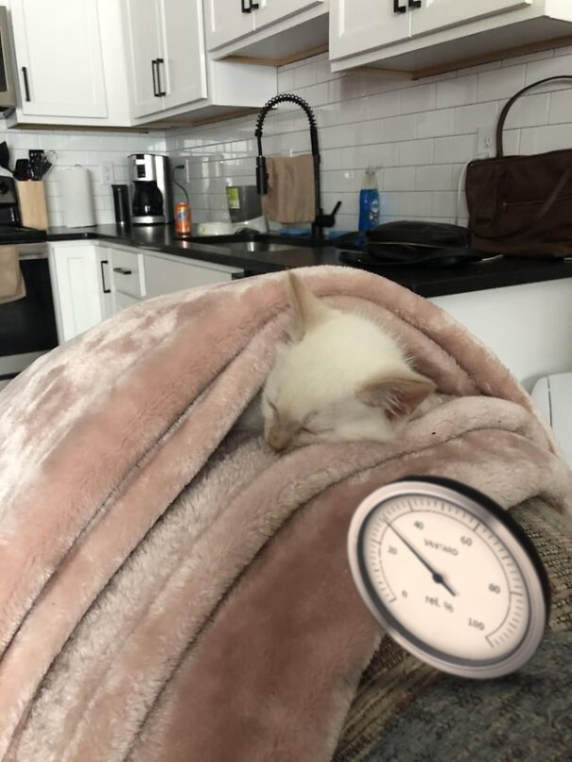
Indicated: 30 (%)
